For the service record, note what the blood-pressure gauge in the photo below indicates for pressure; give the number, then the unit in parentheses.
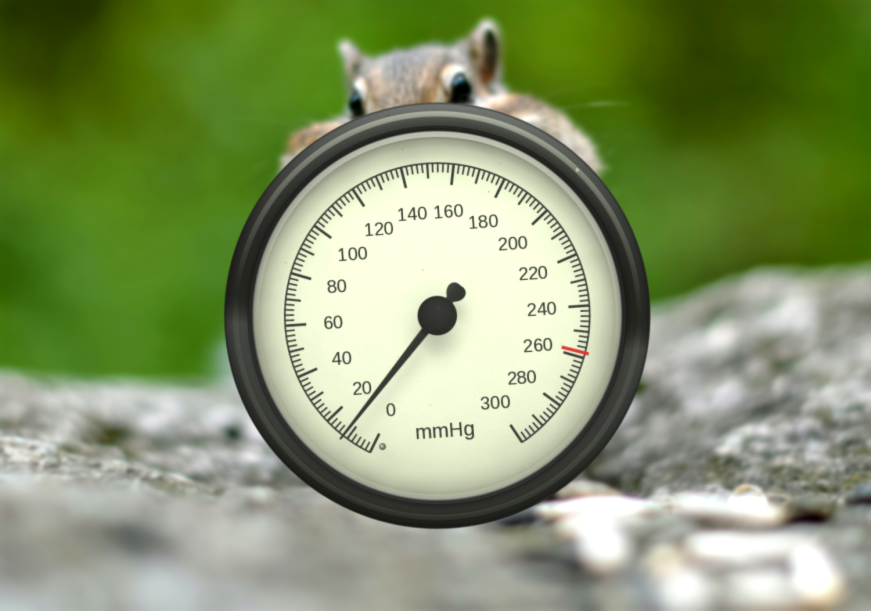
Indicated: 12 (mmHg)
